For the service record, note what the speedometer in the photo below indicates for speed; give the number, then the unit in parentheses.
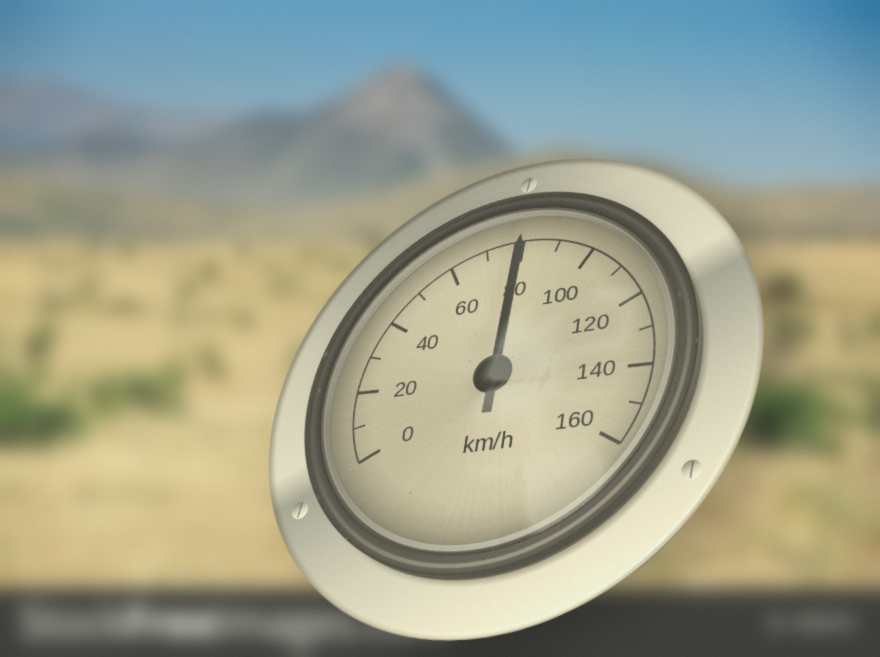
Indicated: 80 (km/h)
